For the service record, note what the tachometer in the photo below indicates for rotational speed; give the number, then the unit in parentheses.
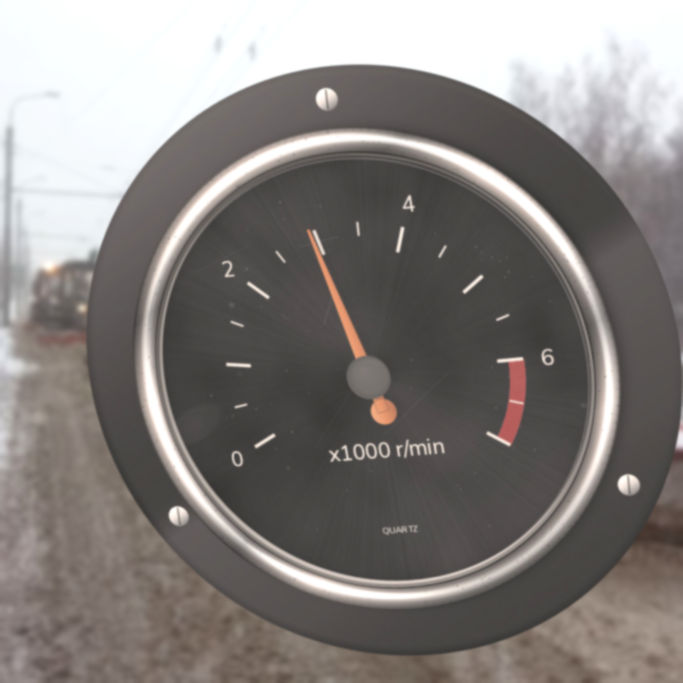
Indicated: 3000 (rpm)
